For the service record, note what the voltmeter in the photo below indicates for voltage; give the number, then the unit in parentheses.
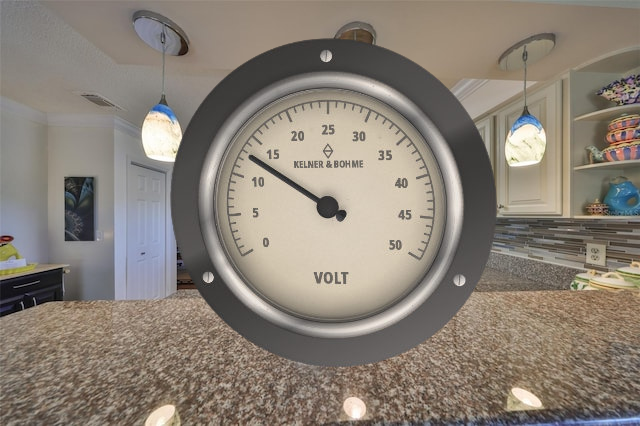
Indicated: 13 (V)
